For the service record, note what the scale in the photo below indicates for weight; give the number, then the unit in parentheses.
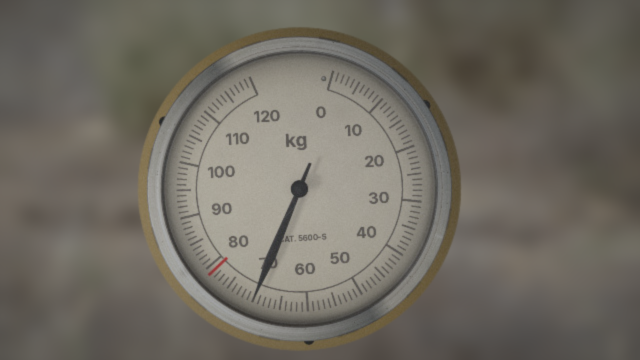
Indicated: 70 (kg)
